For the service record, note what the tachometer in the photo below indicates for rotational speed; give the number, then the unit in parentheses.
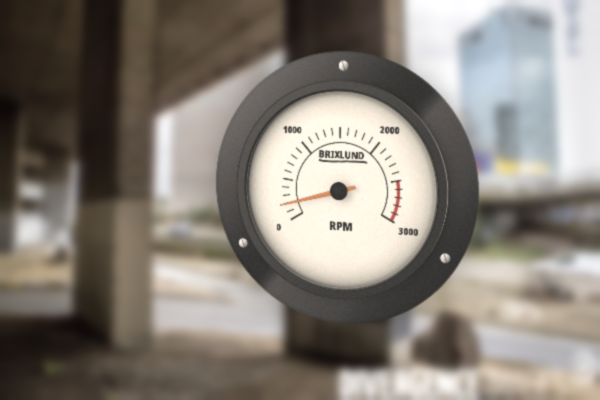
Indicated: 200 (rpm)
